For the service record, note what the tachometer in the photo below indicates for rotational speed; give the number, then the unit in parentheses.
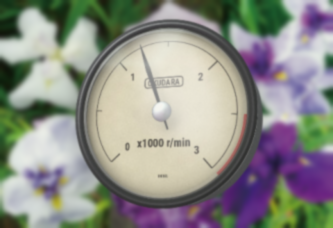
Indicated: 1250 (rpm)
